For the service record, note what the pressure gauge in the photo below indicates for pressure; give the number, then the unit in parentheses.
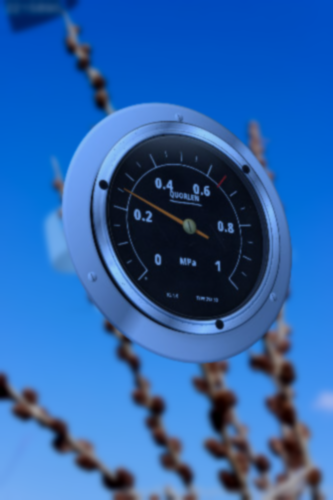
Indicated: 0.25 (MPa)
